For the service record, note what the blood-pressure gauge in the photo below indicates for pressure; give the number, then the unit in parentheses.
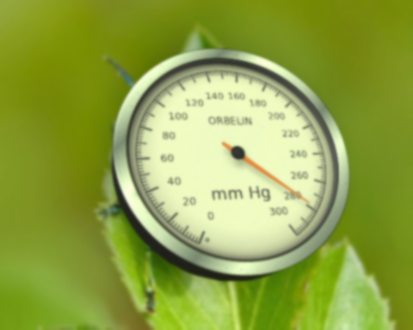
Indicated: 280 (mmHg)
